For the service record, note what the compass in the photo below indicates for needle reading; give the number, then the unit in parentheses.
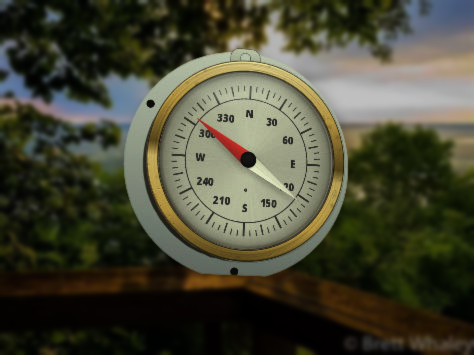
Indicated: 305 (°)
